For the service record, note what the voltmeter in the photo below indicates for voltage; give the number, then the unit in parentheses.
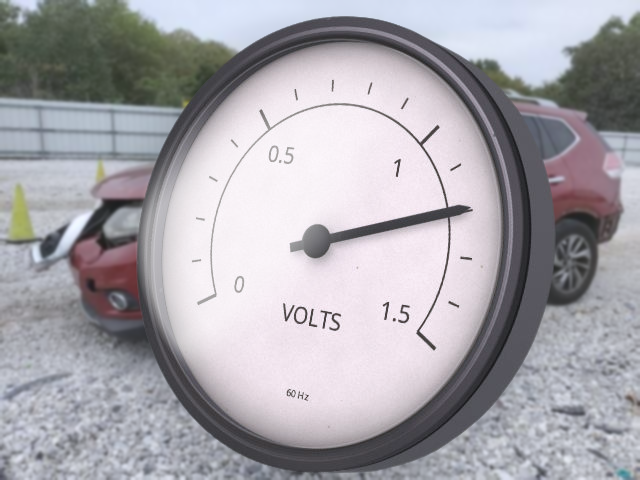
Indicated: 1.2 (V)
